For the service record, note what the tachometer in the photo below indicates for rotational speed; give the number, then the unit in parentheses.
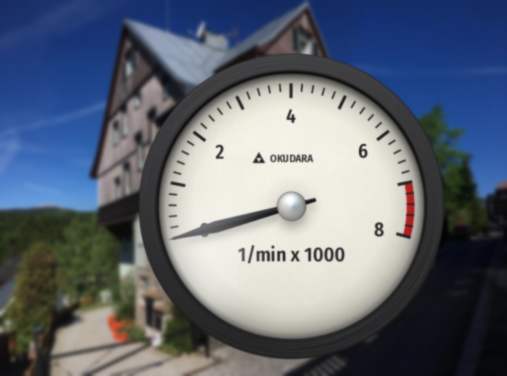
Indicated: 0 (rpm)
